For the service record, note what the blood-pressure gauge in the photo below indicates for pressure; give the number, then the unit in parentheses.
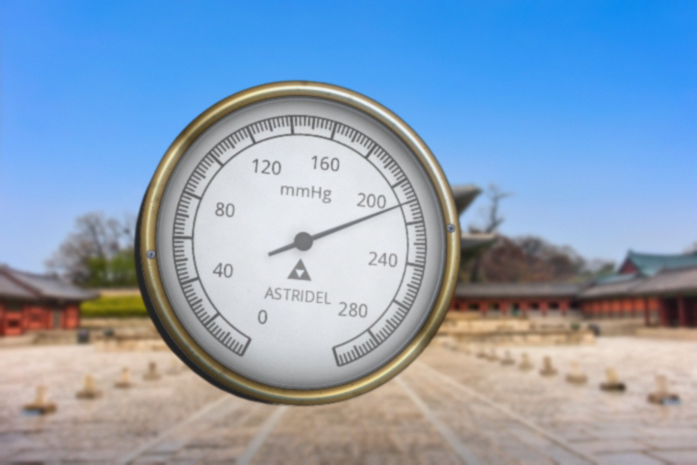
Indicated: 210 (mmHg)
